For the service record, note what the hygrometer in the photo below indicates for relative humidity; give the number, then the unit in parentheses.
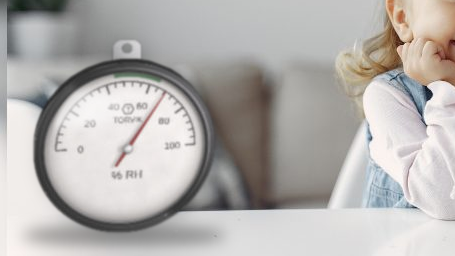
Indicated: 68 (%)
